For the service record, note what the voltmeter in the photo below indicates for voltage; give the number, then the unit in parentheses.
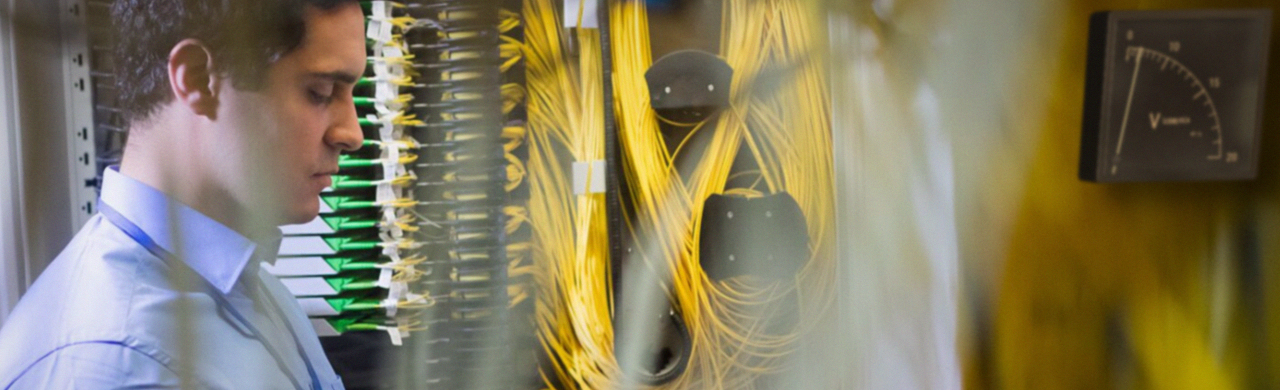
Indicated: 5 (V)
